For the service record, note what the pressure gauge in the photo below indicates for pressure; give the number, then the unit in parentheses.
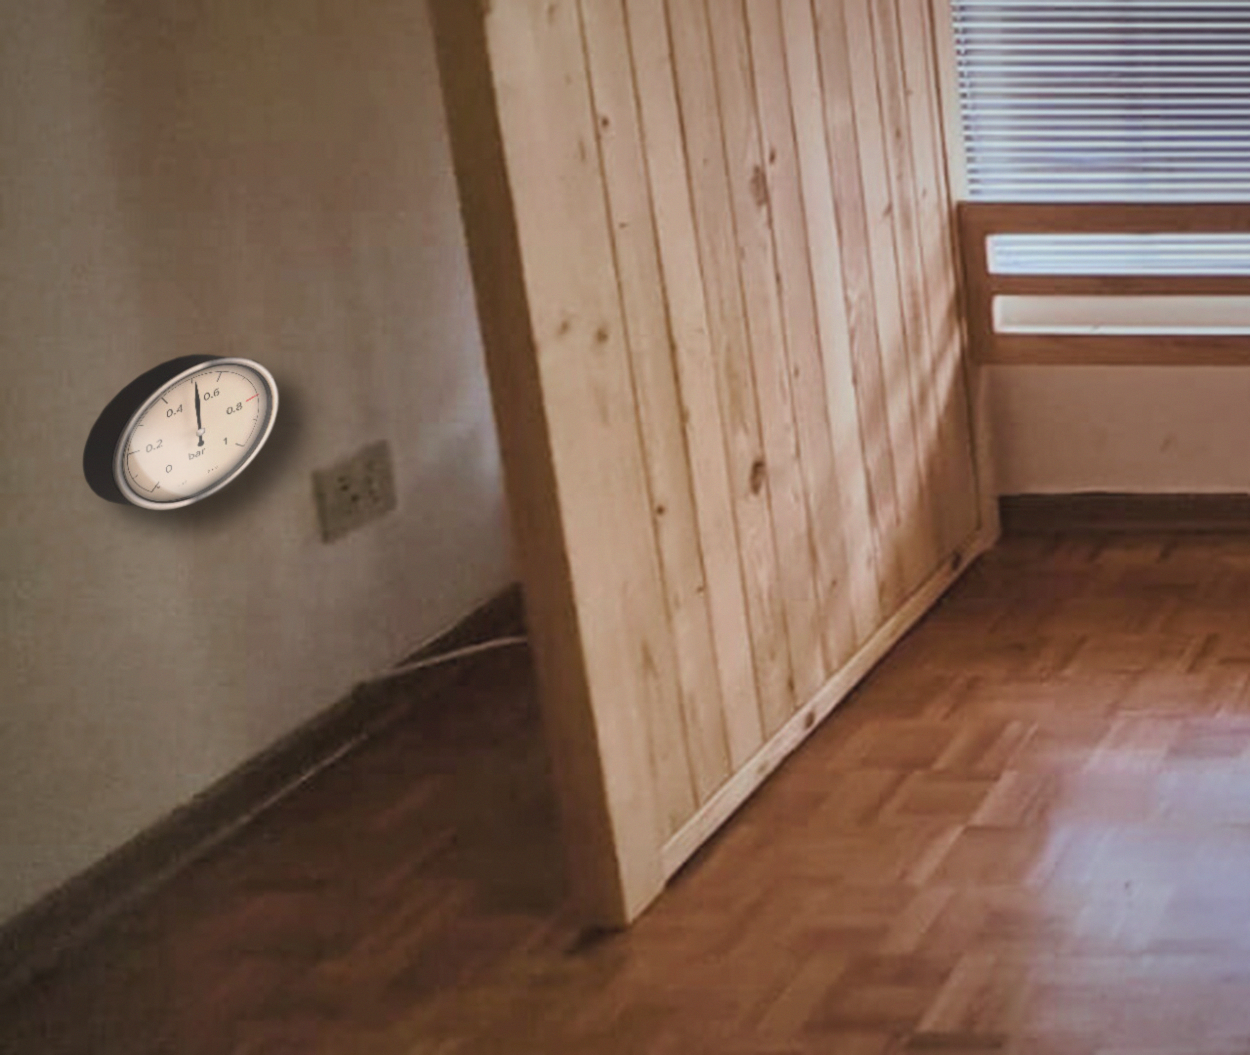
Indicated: 0.5 (bar)
